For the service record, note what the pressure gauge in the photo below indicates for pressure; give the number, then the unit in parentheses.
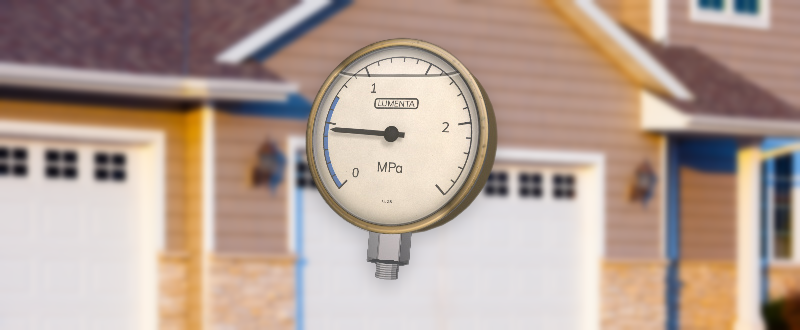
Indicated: 0.45 (MPa)
